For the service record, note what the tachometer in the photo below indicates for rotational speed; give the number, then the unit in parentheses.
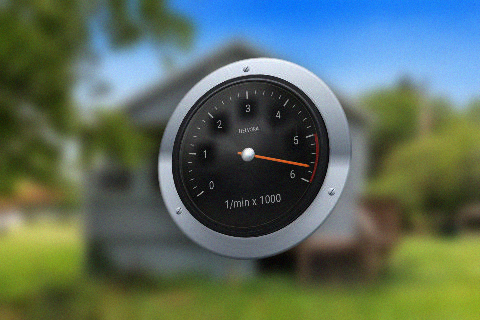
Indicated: 5700 (rpm)
